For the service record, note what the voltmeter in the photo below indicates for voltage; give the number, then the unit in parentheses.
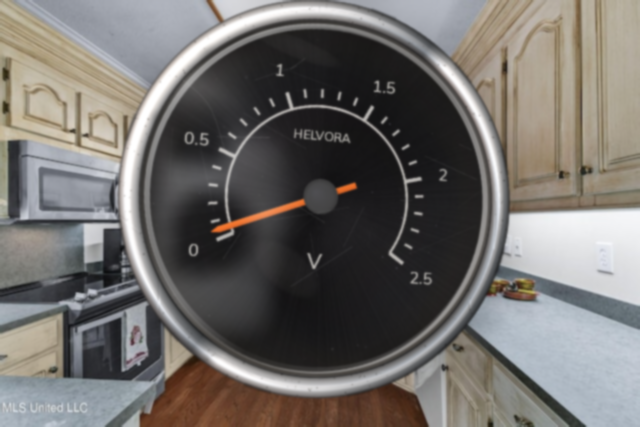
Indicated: 0.05 (V)
